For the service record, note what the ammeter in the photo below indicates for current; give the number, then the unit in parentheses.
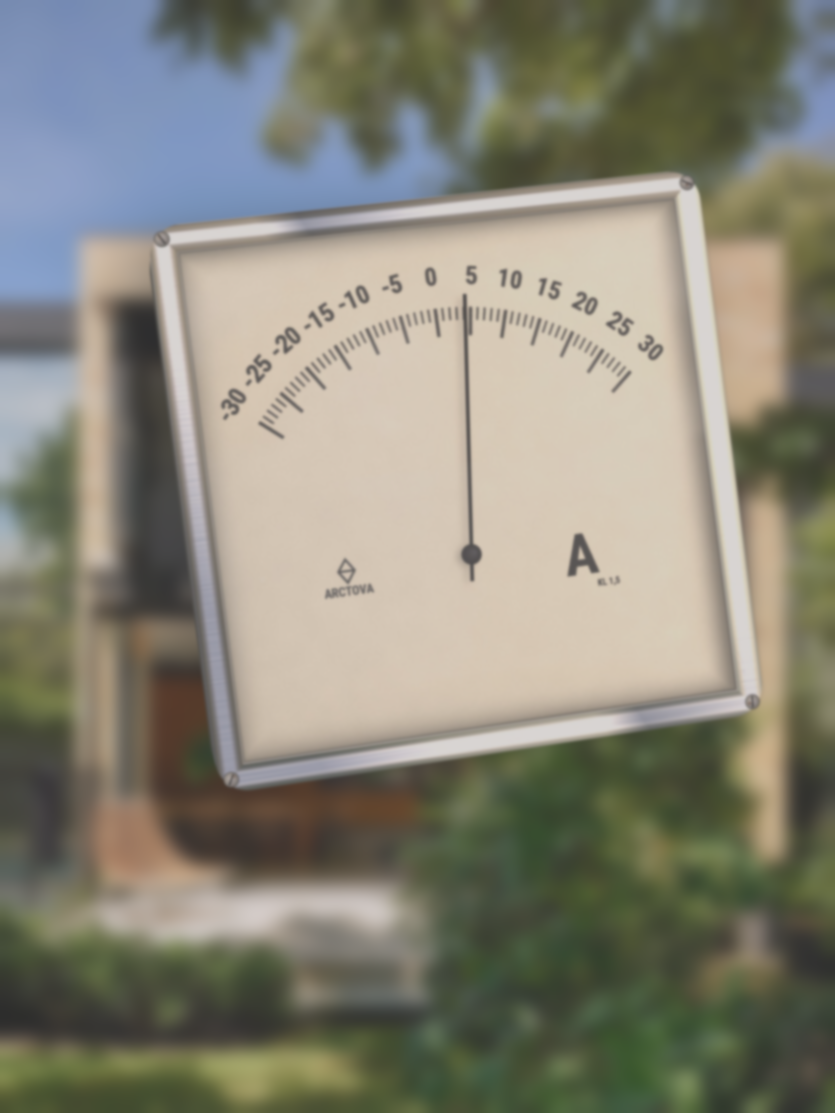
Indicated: 4 (A)
